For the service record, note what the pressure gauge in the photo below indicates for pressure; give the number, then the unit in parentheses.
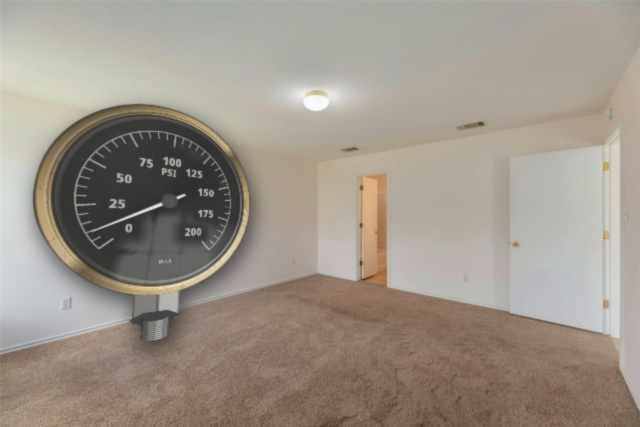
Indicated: 10 (psi)
